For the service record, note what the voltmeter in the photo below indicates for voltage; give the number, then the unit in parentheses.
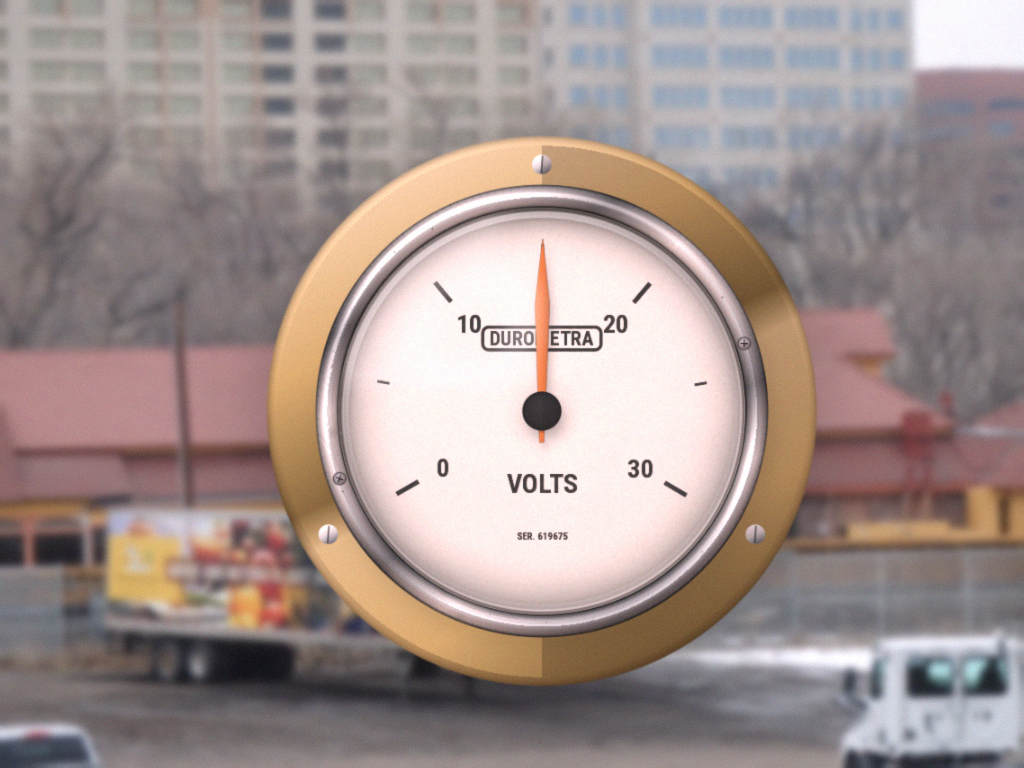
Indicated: 15 (V)
